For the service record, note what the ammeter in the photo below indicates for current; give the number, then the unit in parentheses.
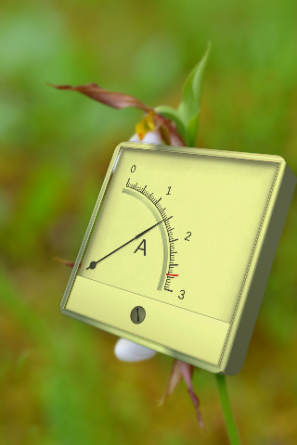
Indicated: 1.5 (A)
